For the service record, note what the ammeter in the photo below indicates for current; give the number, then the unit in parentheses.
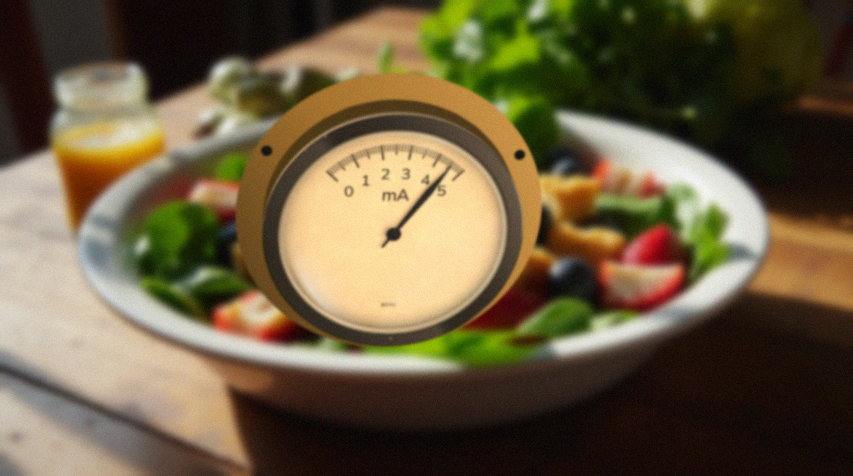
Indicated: 4.5 (mA)
